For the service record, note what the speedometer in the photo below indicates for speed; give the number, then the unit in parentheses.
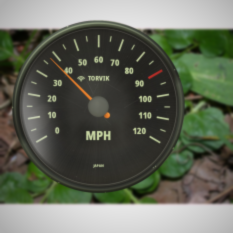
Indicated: 37.5 (mph)
